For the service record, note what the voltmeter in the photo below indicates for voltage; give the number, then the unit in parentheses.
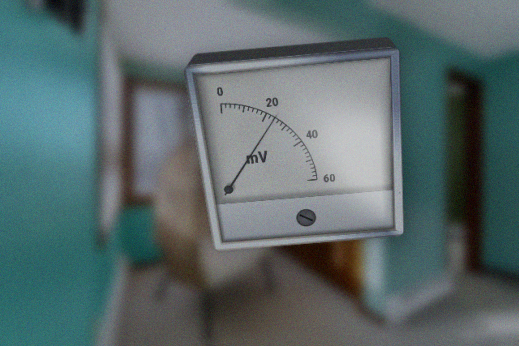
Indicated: 24 (mV)
